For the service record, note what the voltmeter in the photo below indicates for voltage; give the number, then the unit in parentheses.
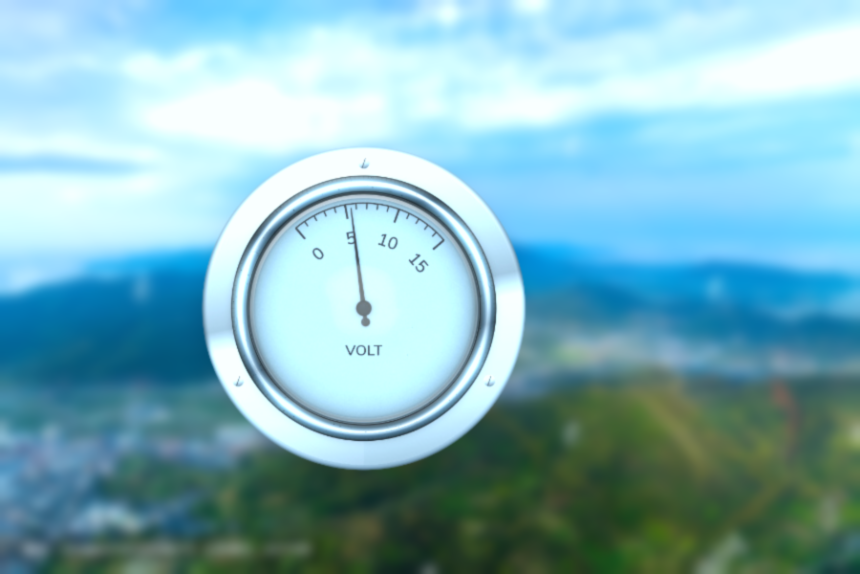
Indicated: 5.5 (V)
